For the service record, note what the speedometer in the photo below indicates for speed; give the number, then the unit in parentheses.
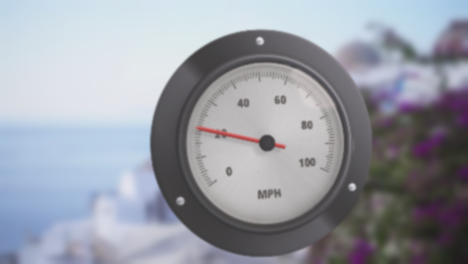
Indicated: 20 (mph)
